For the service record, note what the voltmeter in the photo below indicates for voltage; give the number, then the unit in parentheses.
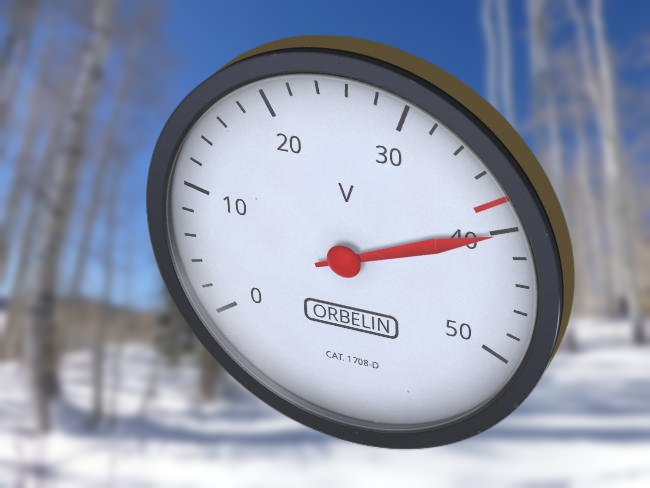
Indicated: 40 (V)
